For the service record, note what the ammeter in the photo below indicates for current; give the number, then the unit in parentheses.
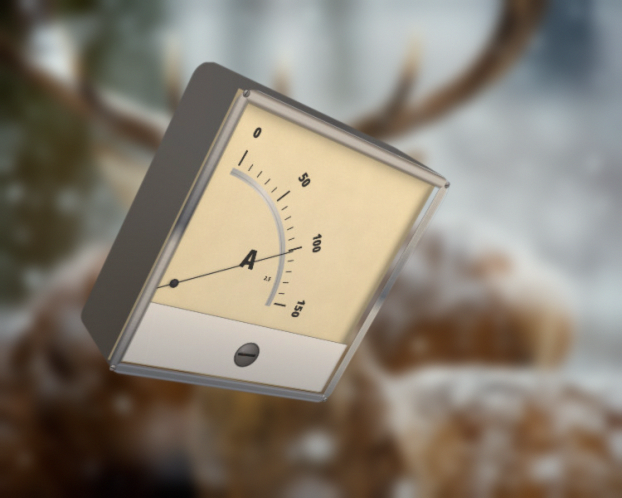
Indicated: 100 (A)
